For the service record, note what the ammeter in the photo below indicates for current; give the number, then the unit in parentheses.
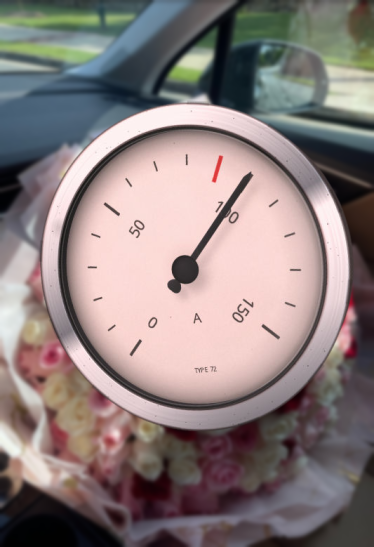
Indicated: 100 (A)
